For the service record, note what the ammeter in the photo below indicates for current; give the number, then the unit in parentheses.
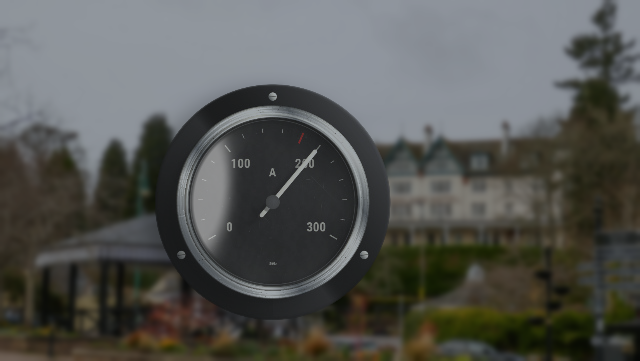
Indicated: 200 (A)
